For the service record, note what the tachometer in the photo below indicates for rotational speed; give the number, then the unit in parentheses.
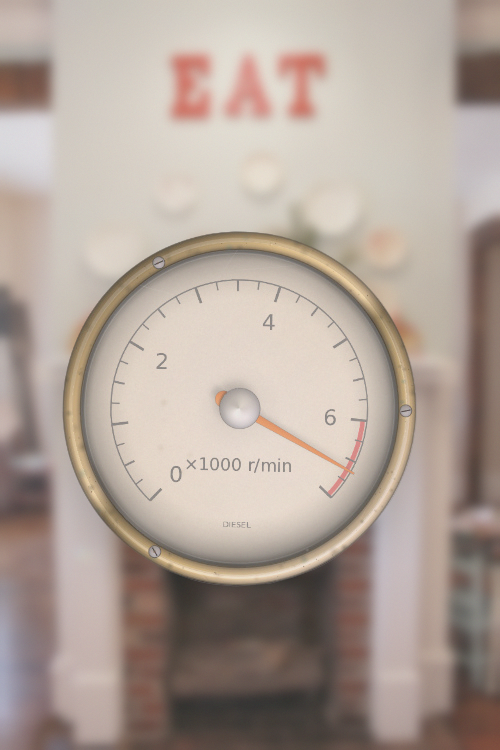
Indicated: 6625 (rpm)
